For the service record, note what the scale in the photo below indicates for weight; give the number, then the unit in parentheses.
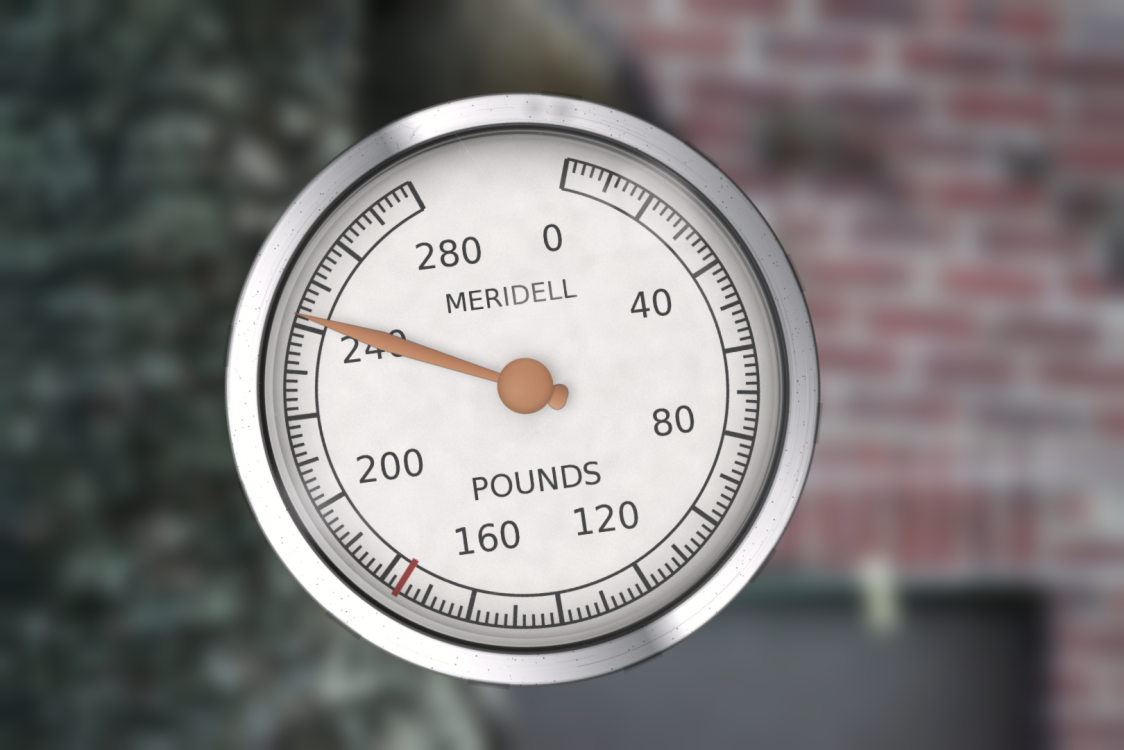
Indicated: 242 (lb)
